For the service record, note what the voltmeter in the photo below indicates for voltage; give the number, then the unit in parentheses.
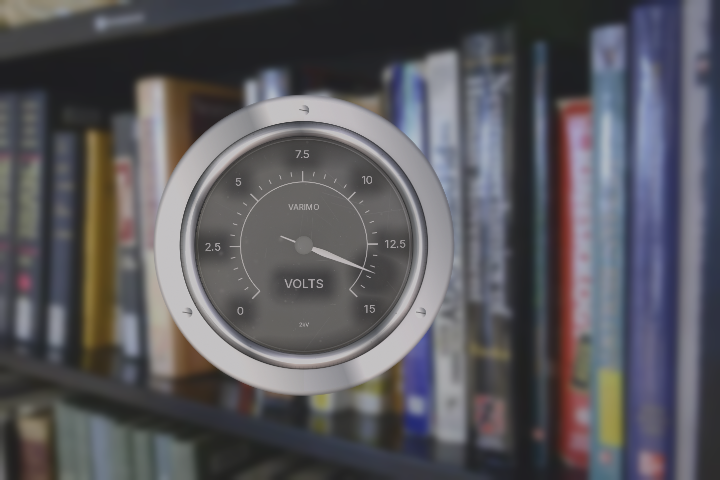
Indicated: 13.75 (V)
